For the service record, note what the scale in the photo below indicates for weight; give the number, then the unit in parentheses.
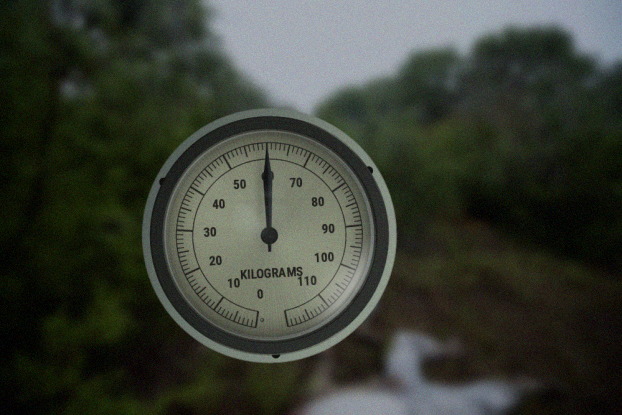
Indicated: 60 (kg)
